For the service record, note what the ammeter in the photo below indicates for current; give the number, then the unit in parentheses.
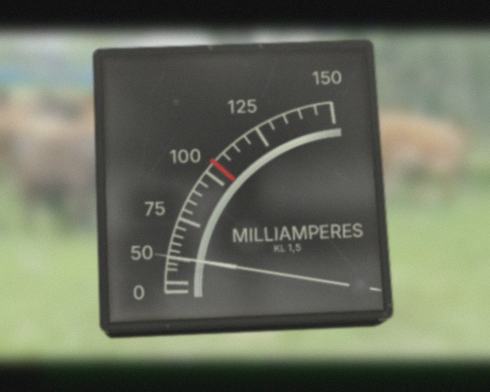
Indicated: 50 (mA)
